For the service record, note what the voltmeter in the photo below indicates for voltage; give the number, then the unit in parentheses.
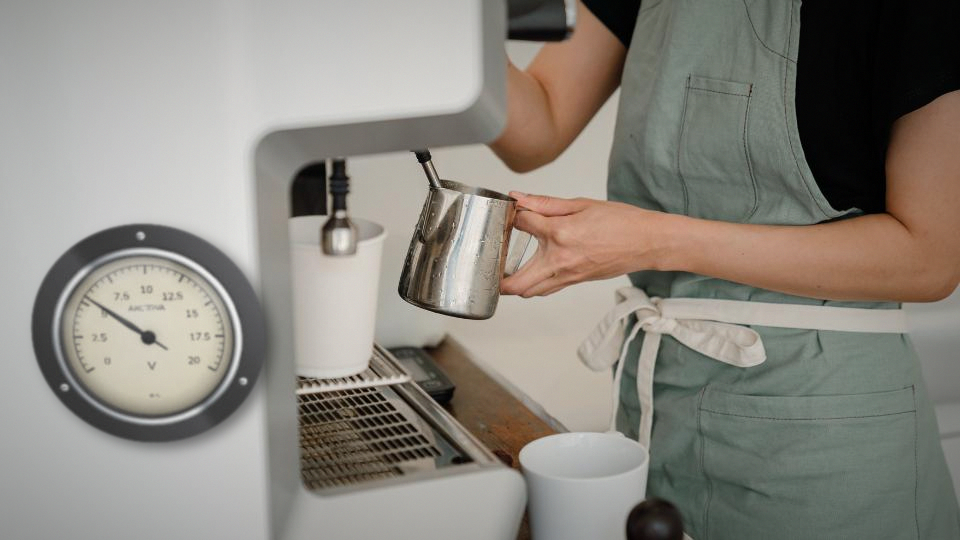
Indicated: 5.5 (V)
